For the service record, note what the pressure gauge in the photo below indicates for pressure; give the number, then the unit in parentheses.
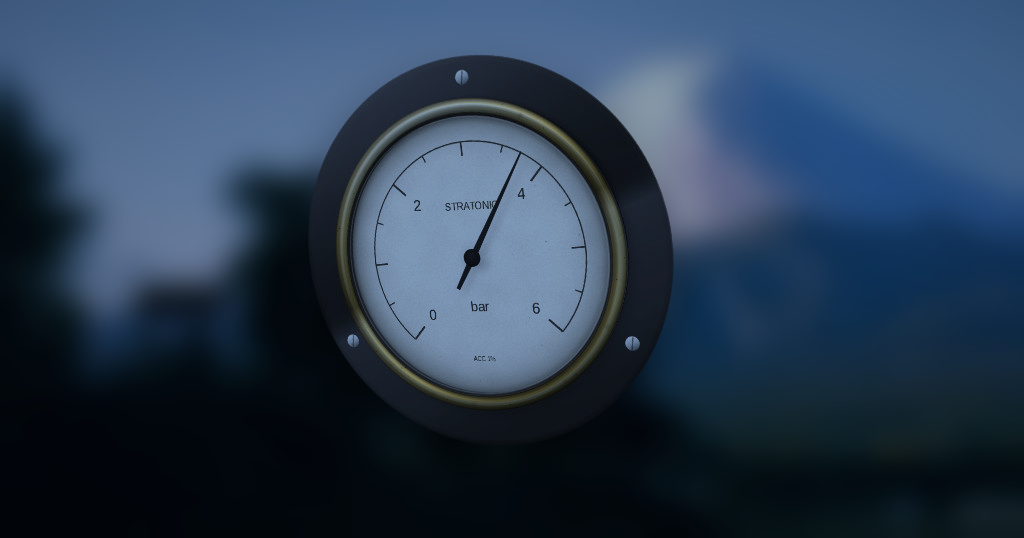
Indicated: 3.75 (bar)
